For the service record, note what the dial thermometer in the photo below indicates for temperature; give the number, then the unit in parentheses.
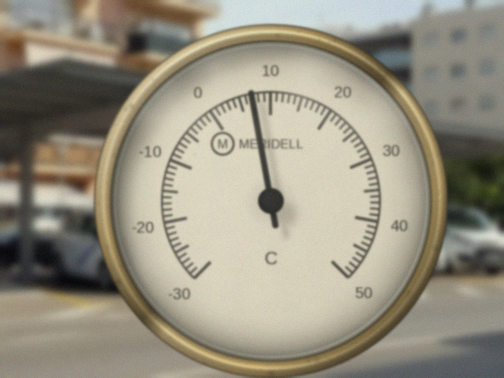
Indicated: 7 (°C)
